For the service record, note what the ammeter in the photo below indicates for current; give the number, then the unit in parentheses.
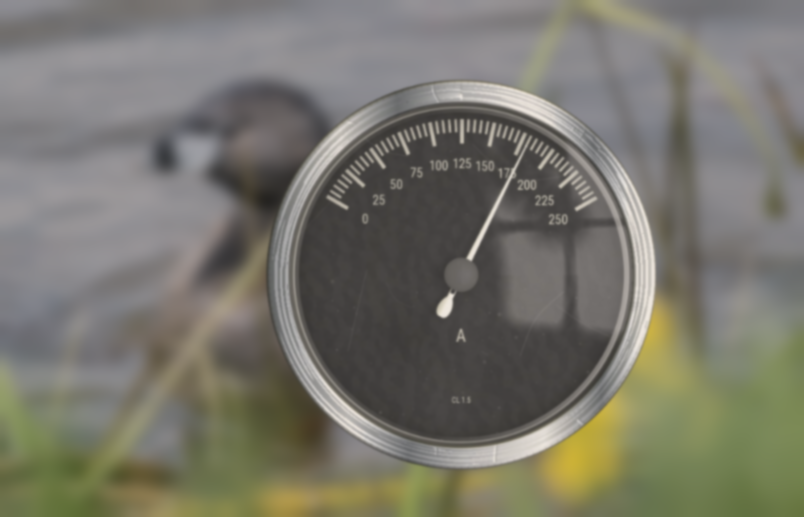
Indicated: 180 (A)
